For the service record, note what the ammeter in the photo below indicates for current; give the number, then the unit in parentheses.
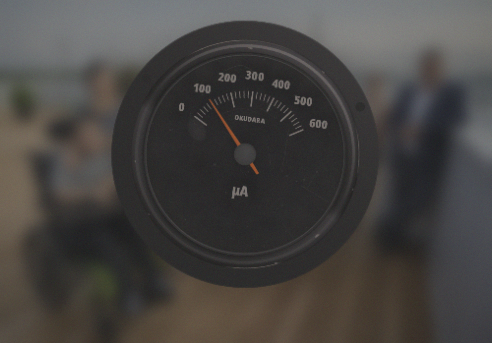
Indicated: 100 (µA)
